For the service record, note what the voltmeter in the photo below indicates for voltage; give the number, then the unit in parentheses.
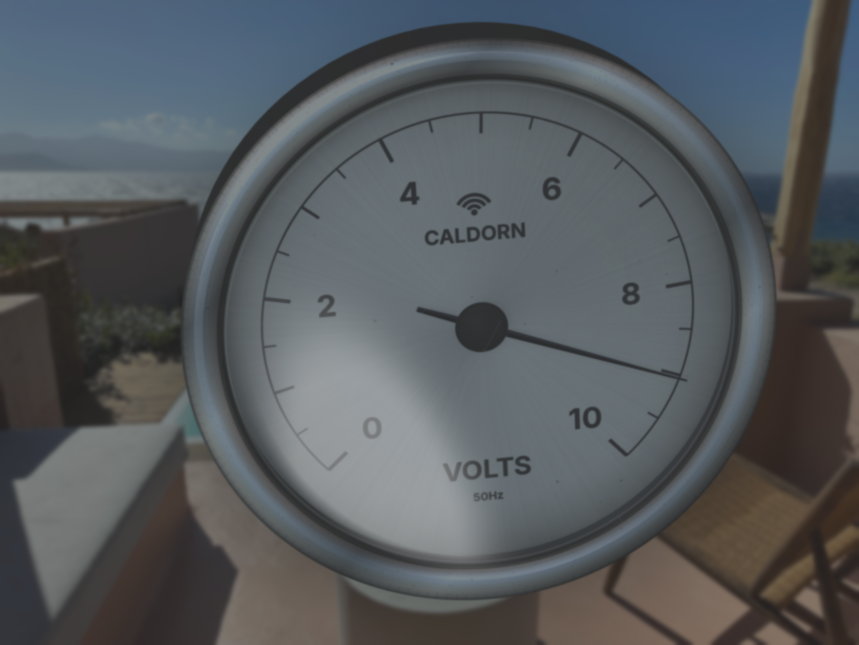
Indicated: 9 (V)
